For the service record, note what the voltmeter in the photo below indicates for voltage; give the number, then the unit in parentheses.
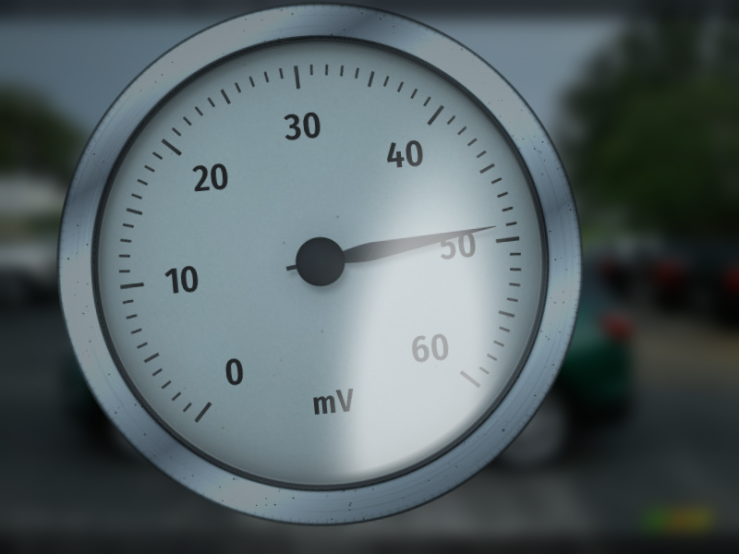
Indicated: 49 (mV)
